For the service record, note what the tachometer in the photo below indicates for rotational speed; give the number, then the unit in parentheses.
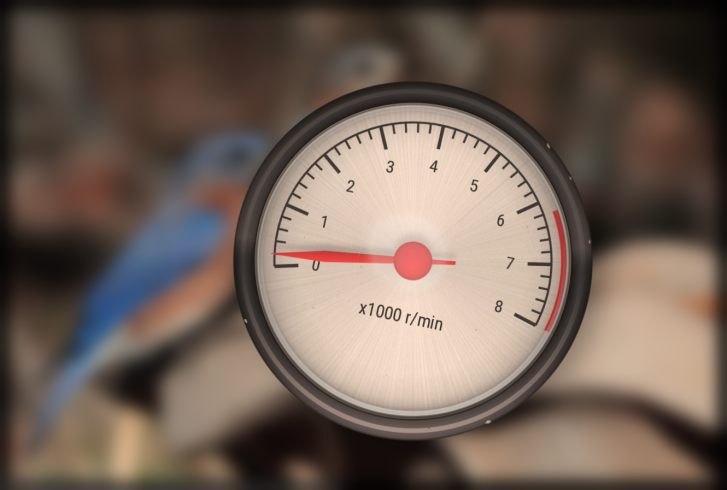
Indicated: 200 (rpm)
